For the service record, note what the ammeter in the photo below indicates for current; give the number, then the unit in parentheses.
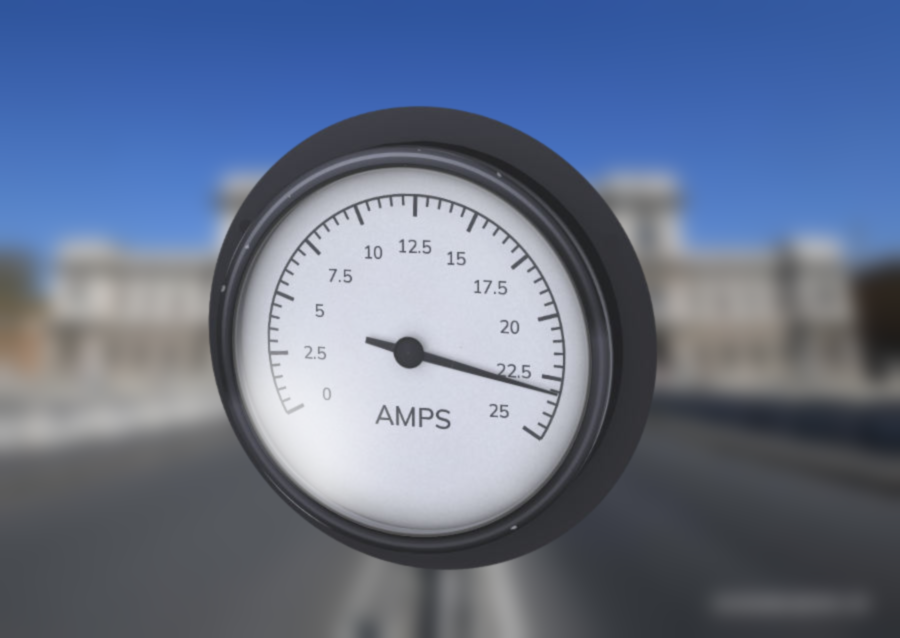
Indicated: 23 (A)
